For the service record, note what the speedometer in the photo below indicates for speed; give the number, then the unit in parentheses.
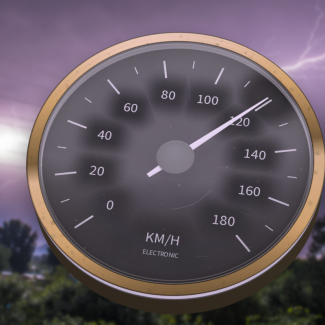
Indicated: 120 (km/h)
